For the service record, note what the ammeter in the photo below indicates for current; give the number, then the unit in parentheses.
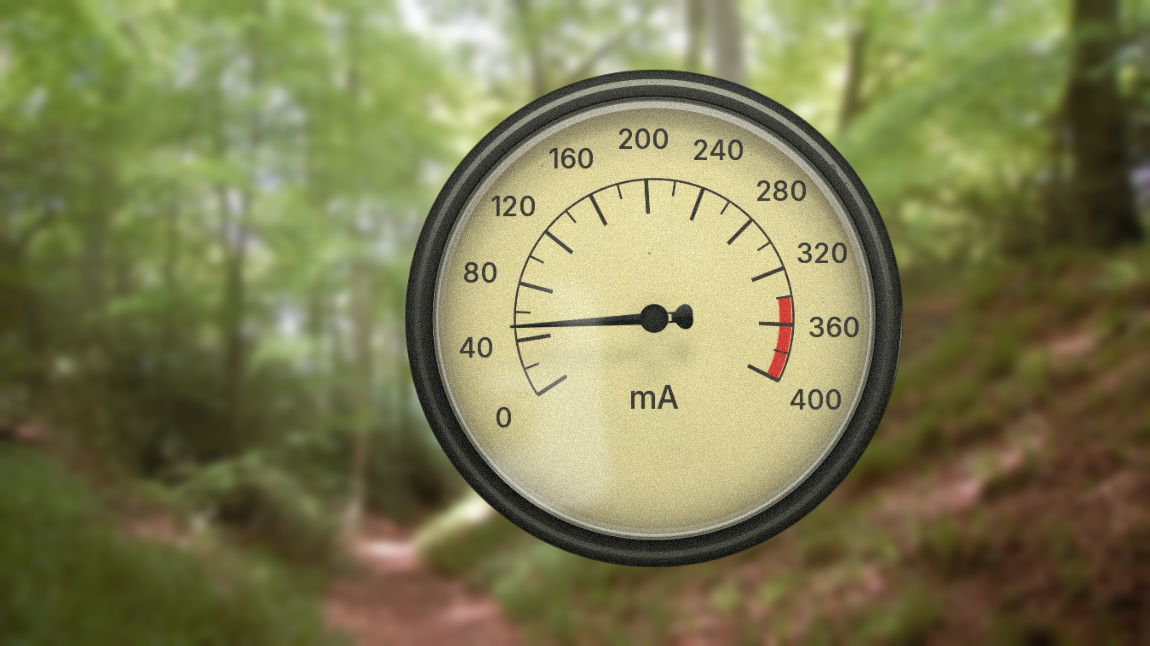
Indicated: 50 (mA)
